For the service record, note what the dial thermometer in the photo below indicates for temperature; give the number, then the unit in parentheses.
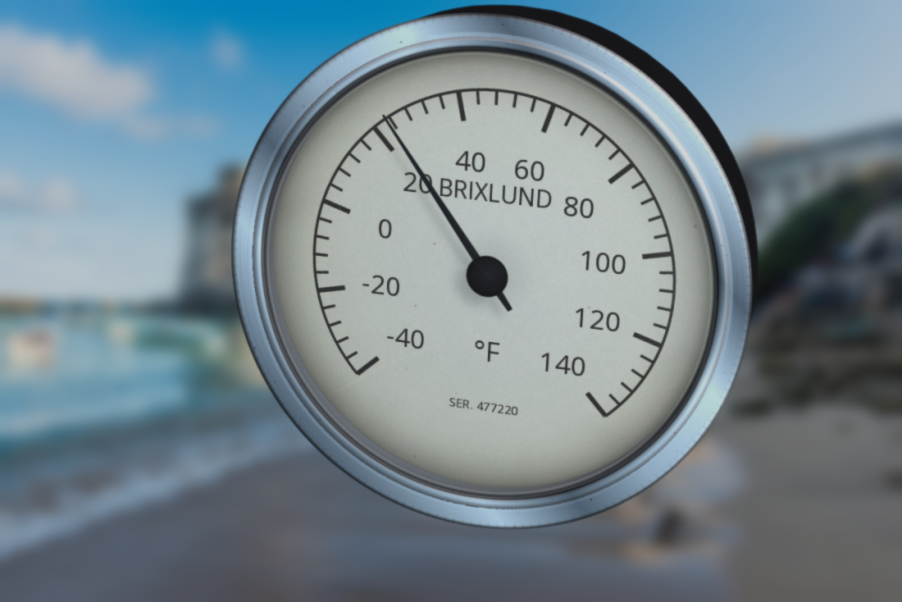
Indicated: 24 (°F)
